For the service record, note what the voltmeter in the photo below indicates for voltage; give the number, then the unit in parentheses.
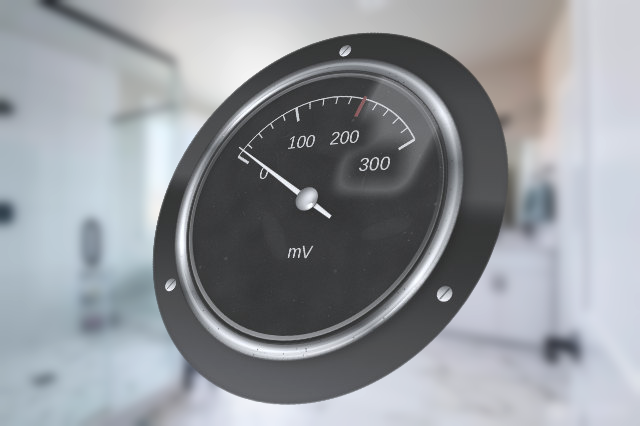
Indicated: 10 (mV)
